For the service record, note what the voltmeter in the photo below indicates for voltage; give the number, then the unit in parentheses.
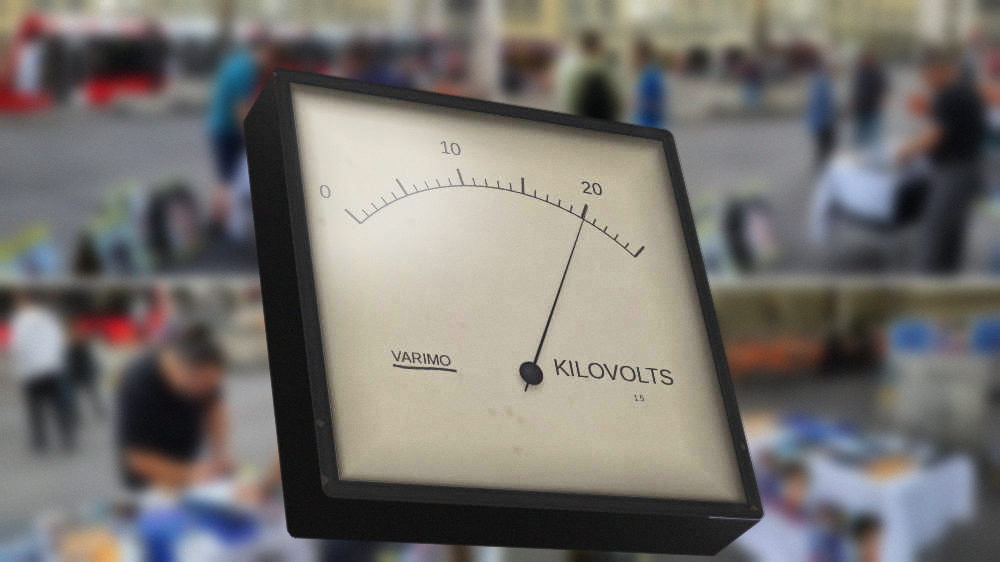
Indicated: 20 (kV)
